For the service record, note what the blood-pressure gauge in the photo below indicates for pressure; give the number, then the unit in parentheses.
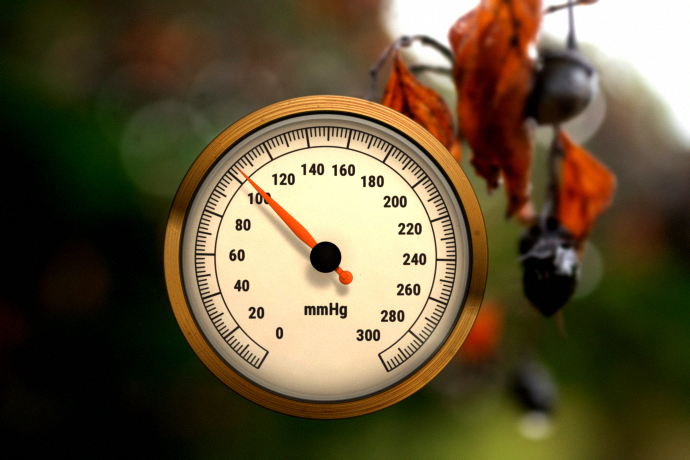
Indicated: 104 (mmHg)
